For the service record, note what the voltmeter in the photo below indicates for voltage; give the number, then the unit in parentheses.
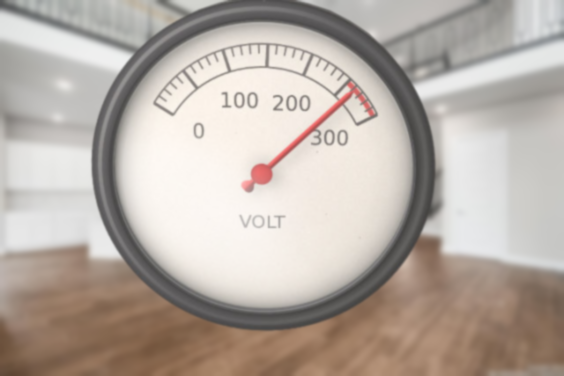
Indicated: 260 (V)
